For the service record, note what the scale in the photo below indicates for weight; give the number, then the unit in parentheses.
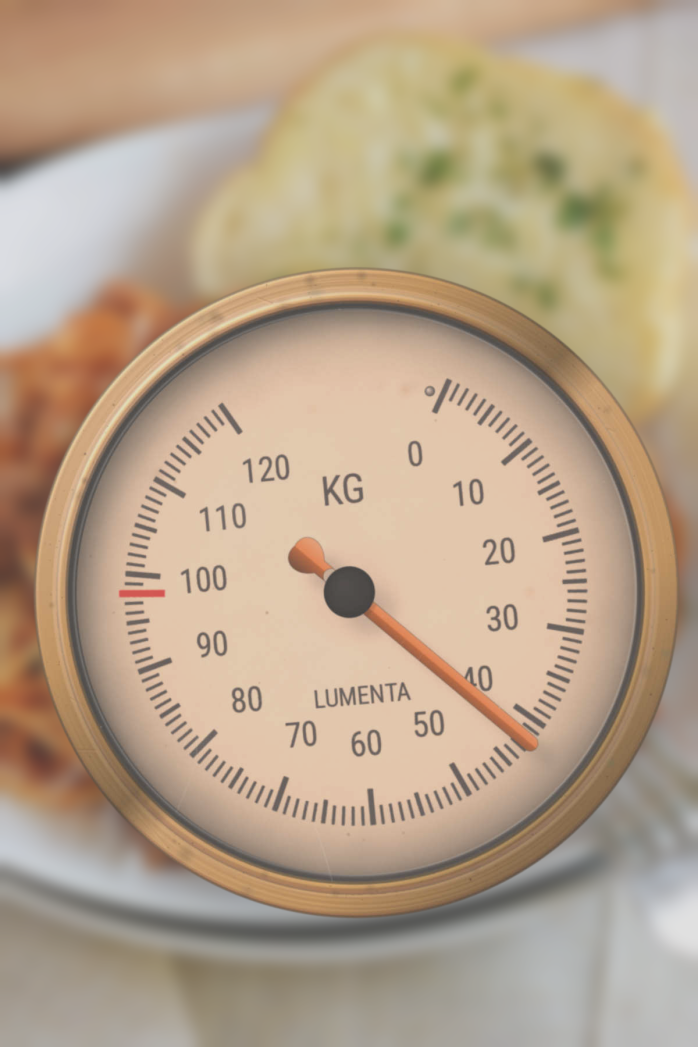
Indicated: 42 (kg)
